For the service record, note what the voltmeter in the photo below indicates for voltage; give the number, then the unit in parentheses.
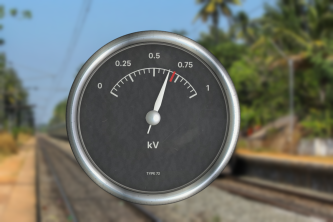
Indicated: 0.65 (kV)
